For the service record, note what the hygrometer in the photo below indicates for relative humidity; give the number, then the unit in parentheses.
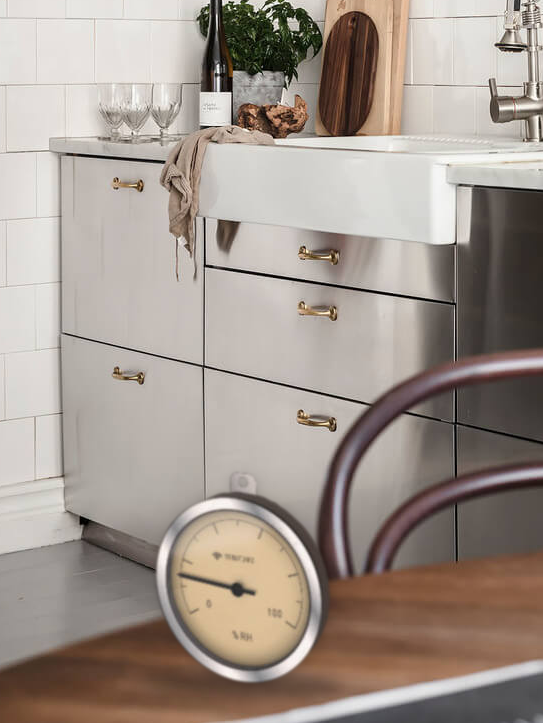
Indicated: 15 (%)
